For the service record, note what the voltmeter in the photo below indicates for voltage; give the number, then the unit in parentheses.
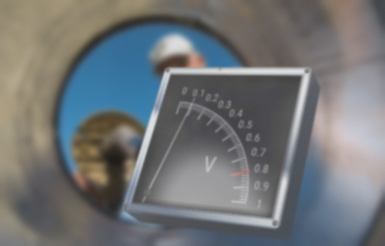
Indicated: 0.1 (V)
